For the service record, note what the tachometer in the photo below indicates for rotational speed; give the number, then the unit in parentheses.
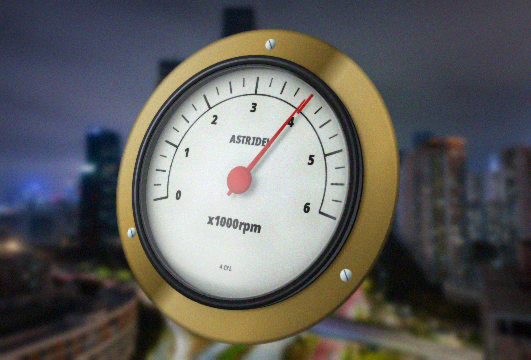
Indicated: 4000 (rpm)
